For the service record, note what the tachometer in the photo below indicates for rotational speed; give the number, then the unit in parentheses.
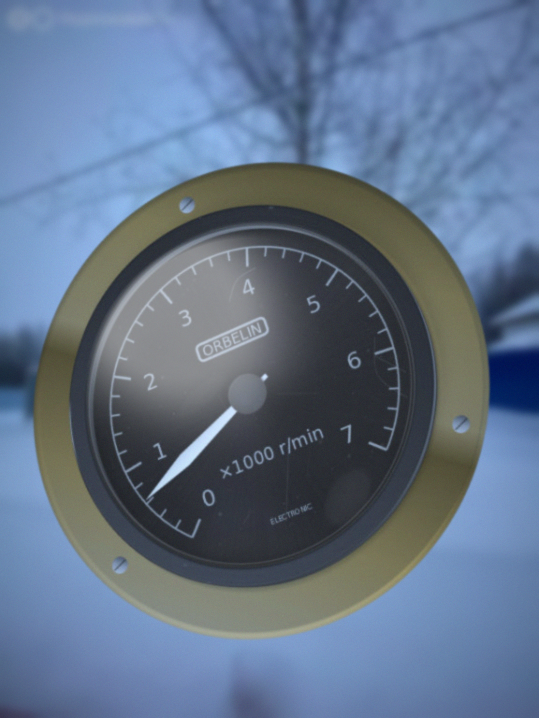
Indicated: 600 (rpm)
